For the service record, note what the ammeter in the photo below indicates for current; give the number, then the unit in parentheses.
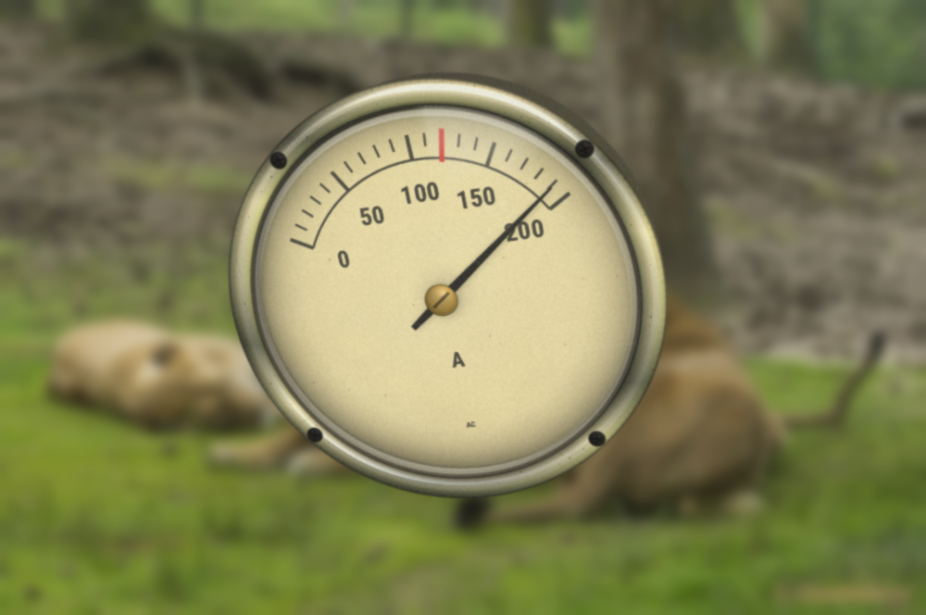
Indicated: 190 (A)
